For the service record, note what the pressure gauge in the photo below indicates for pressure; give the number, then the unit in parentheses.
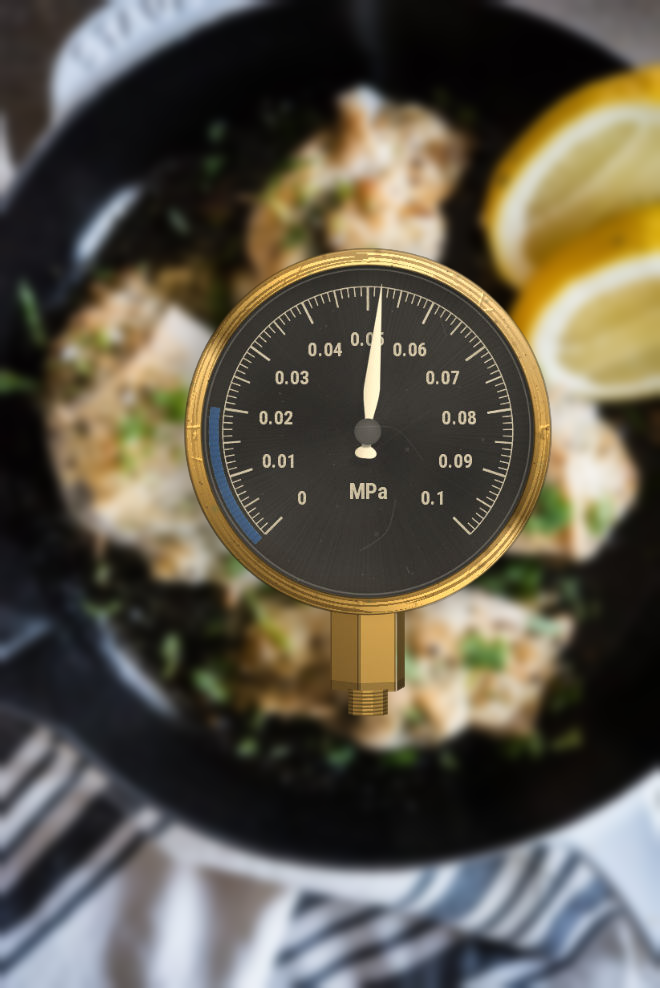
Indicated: 0.052 (MPa)
